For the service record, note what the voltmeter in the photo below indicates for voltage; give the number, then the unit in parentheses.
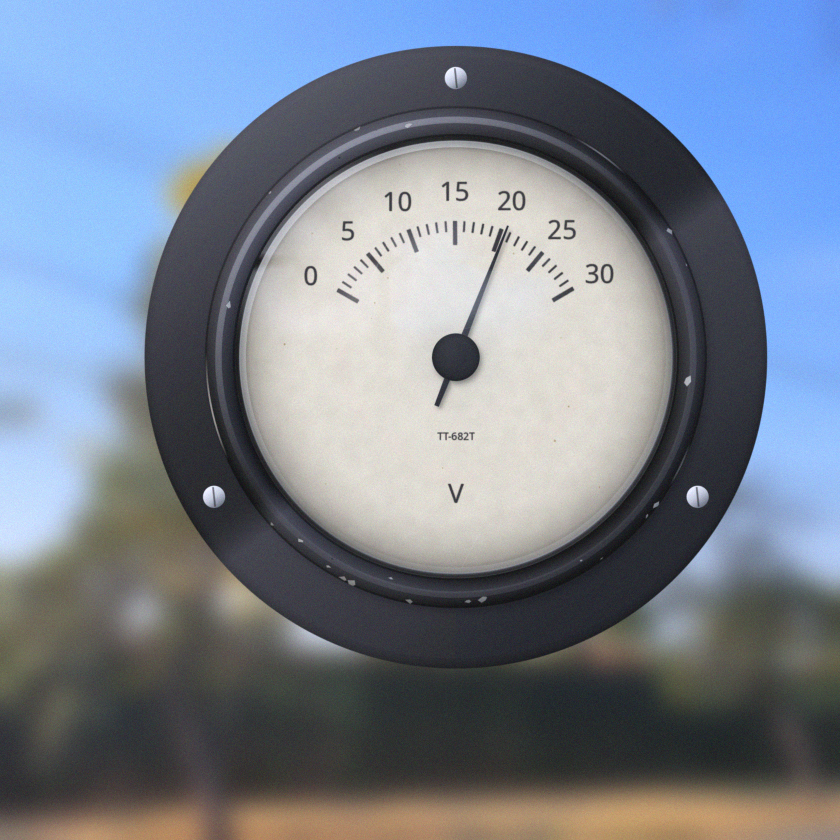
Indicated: 20.5 (V)
